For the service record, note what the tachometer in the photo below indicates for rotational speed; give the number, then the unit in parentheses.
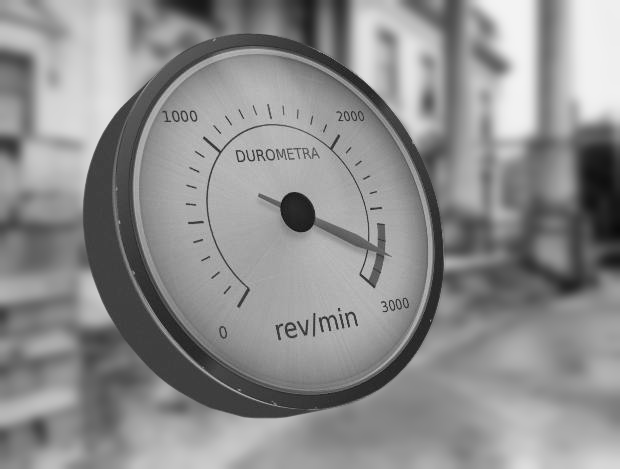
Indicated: 2800 (rpm)
